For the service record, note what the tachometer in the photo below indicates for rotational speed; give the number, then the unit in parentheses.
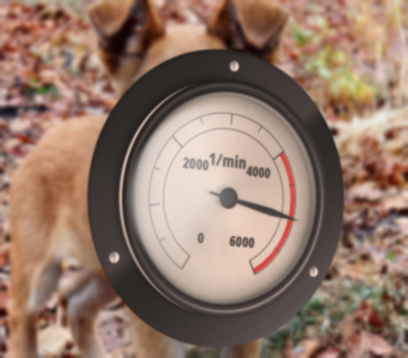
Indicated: 5000 (rpm)
